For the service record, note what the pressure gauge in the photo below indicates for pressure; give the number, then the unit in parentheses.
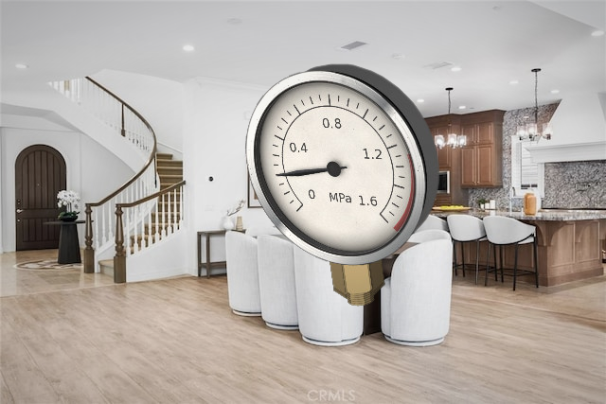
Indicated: 0.2 (MPa)
